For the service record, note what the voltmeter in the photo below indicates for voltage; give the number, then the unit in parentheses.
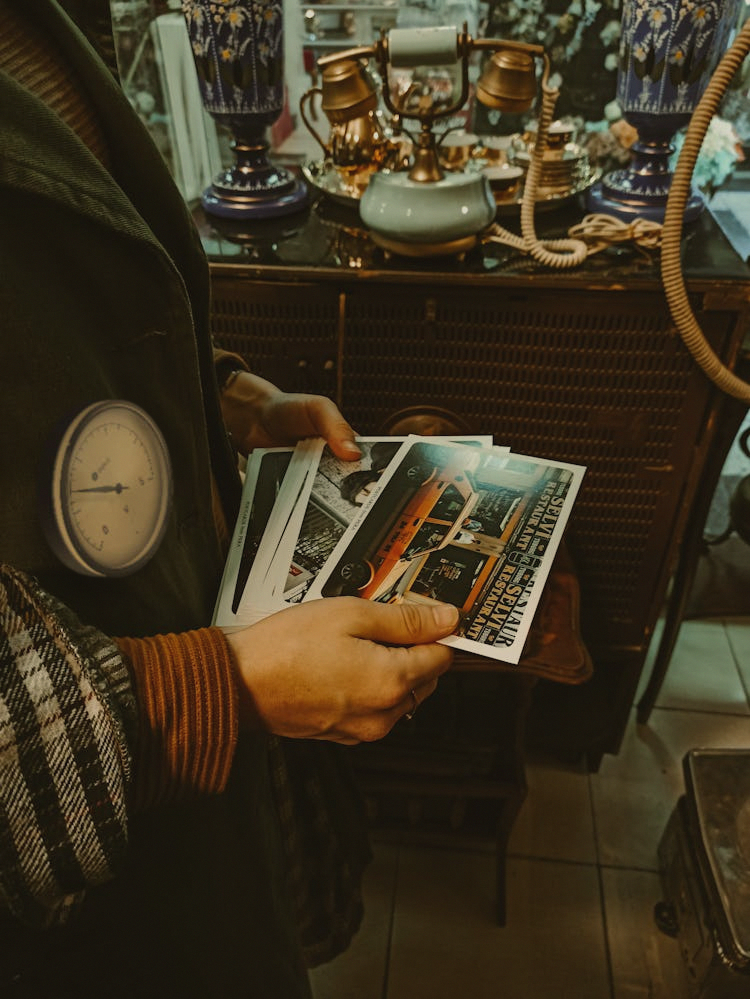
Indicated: 1.4 (V)
